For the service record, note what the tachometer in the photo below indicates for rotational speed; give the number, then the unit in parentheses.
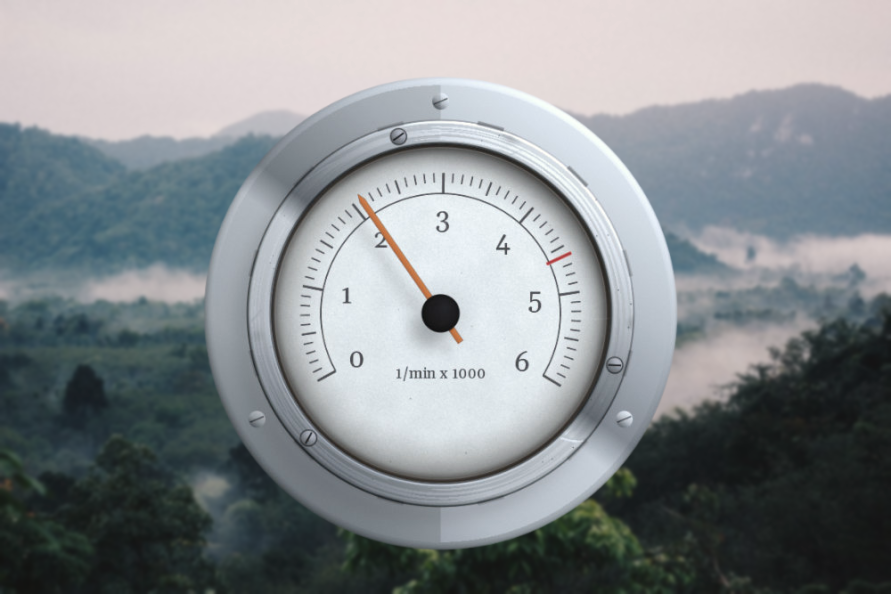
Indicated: 2100 (rpm)
